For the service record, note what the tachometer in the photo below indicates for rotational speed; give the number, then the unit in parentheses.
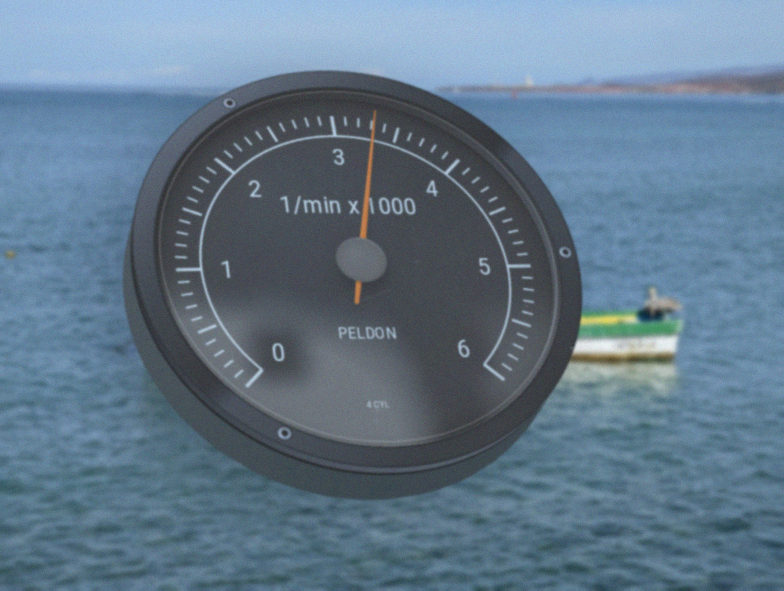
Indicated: 3300 (rpm)
